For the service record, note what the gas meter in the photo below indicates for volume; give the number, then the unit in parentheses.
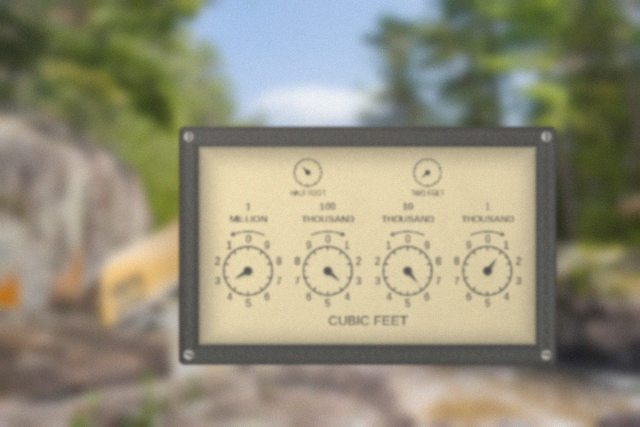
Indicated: 336100 (ft³)
